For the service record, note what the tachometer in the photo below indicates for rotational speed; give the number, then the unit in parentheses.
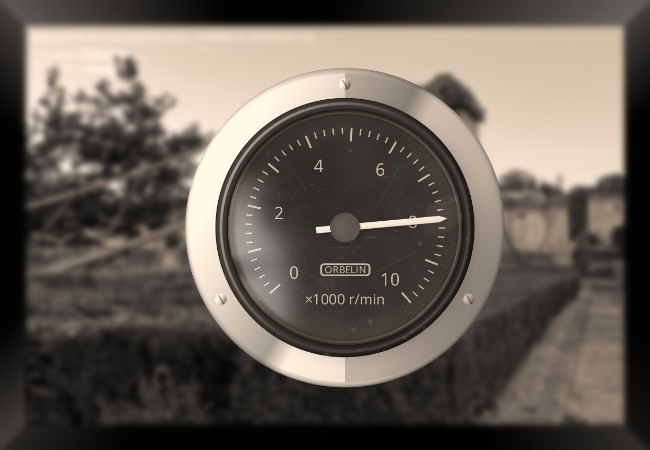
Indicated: 8000 (rpm)
